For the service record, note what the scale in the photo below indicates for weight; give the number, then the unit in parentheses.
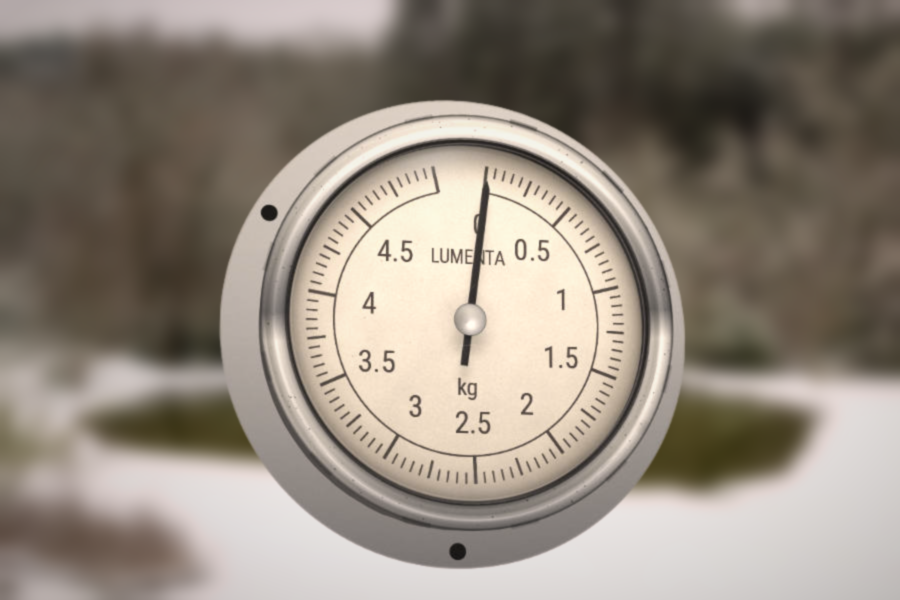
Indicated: 0 (kg)
